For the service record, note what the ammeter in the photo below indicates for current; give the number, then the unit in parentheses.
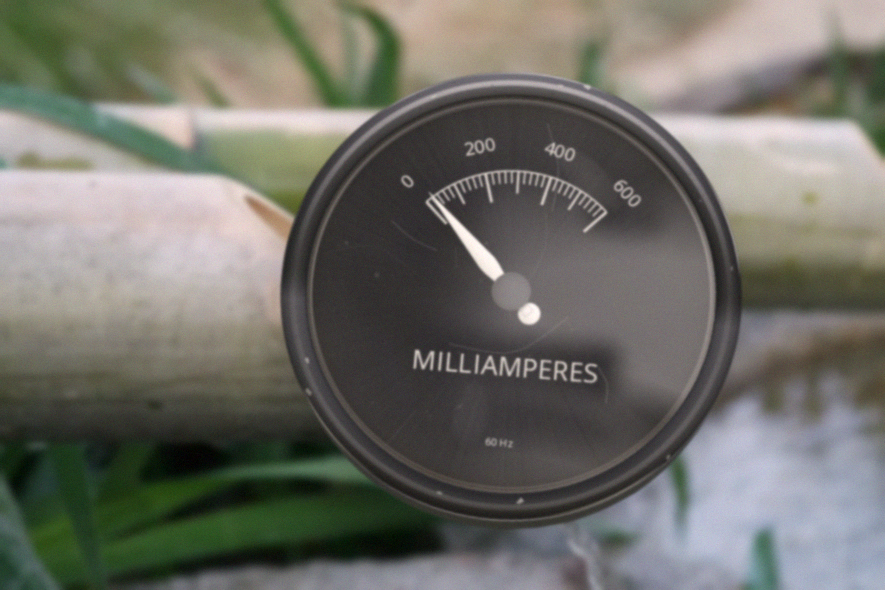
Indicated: 20 (mA)
